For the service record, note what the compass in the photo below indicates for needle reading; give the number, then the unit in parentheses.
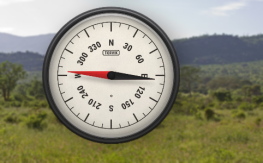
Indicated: 275 (°)
